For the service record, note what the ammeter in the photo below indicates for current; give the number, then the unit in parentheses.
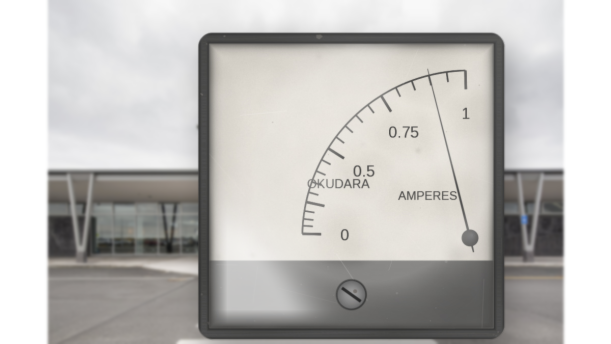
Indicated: 0.9 (A)
